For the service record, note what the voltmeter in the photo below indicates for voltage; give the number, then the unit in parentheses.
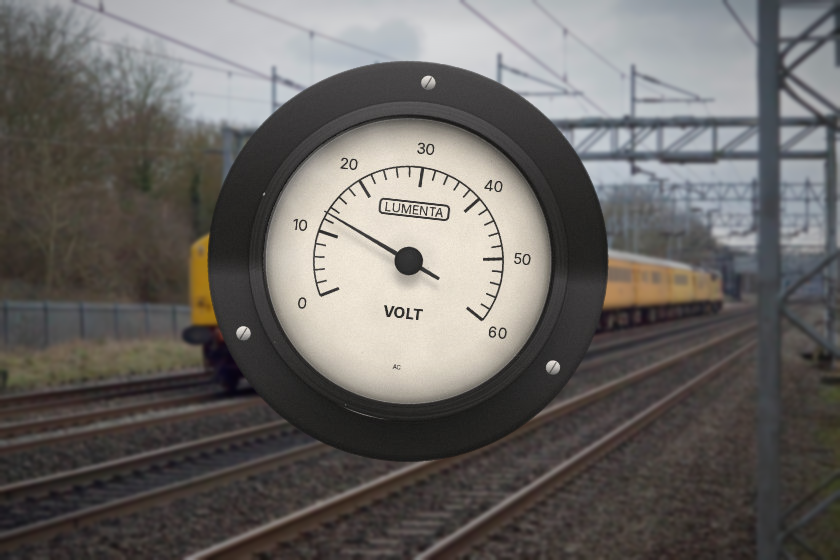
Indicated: 13 (V)
